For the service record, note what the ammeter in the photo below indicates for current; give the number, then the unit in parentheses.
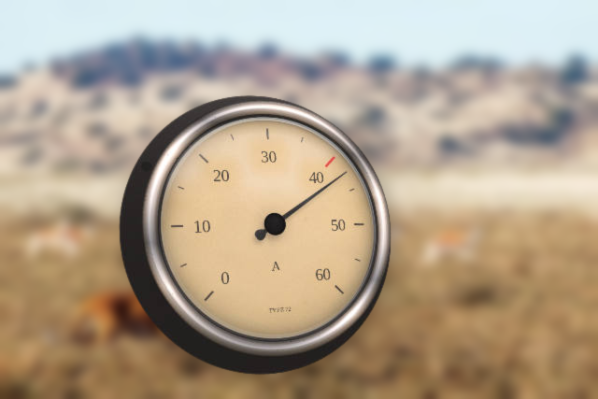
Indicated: 42.5 (A)
